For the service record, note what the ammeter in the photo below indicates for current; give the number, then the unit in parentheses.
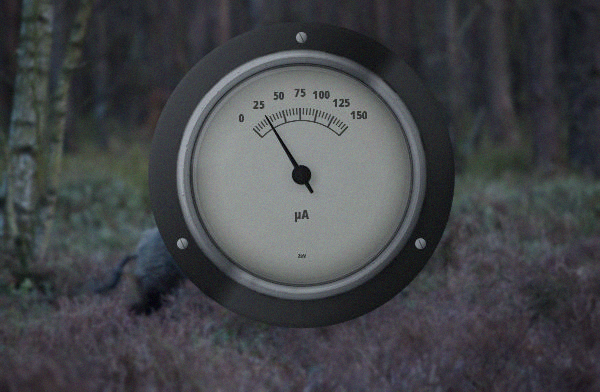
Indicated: 25 (µA)
